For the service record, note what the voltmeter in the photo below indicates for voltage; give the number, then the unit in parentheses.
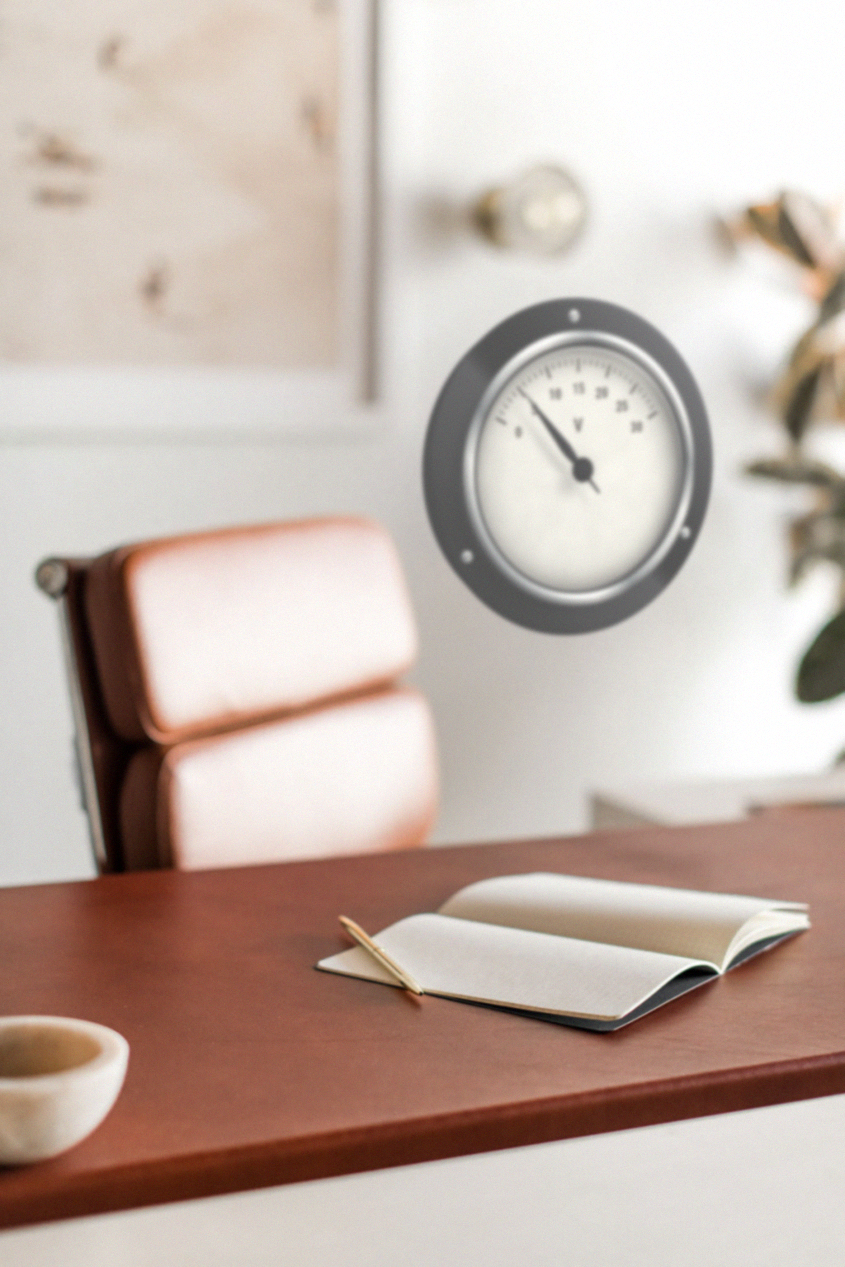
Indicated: 5 (V)
